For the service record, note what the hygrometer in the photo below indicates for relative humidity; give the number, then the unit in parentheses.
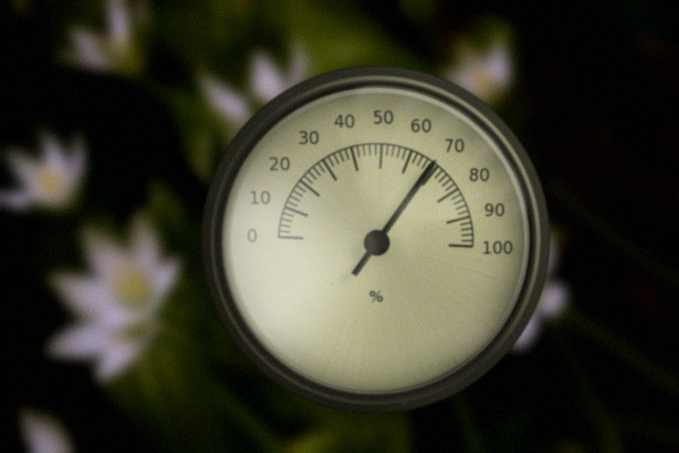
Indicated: 68 (%)
